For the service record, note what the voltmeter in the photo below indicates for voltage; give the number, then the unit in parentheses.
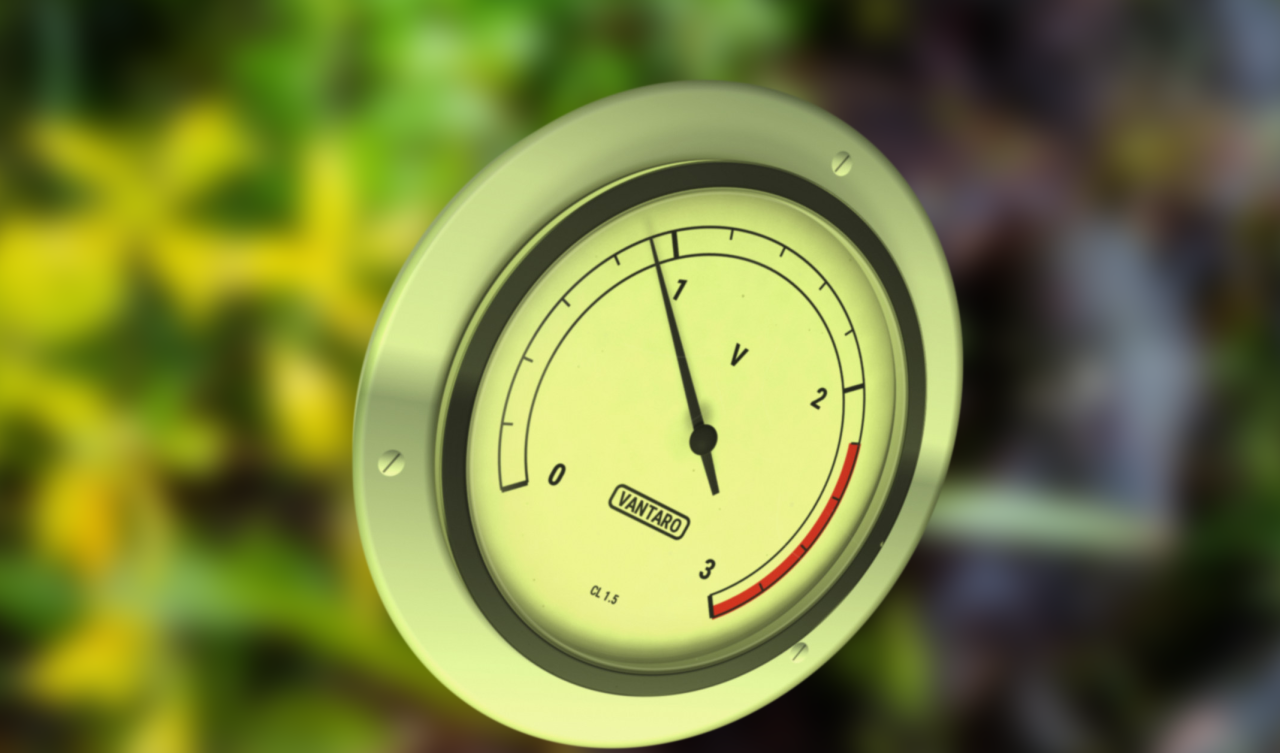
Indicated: 0.9 (V)
